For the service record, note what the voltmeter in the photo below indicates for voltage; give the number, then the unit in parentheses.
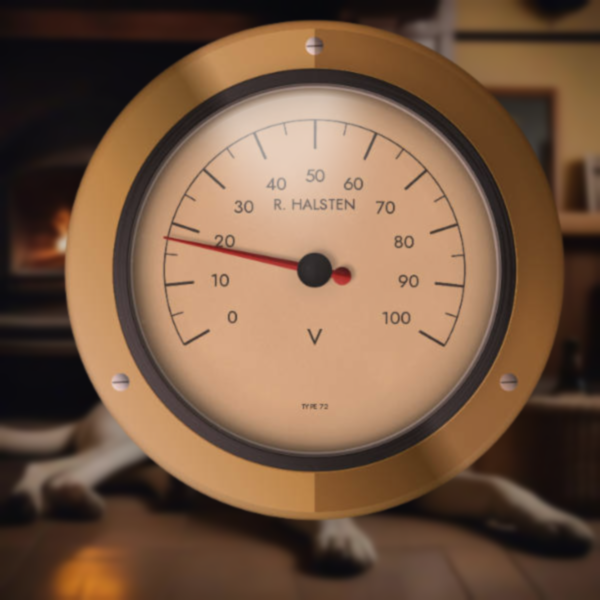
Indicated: 17.5 (V)
